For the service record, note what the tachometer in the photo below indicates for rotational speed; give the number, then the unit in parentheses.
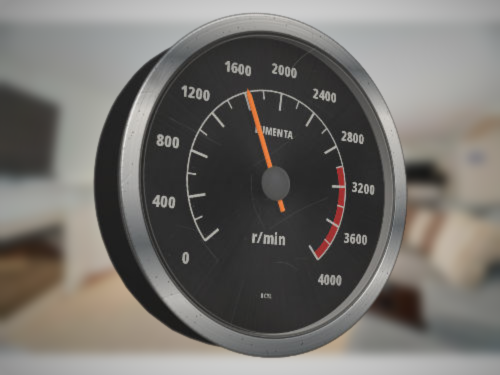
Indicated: 1600 (rpm)
